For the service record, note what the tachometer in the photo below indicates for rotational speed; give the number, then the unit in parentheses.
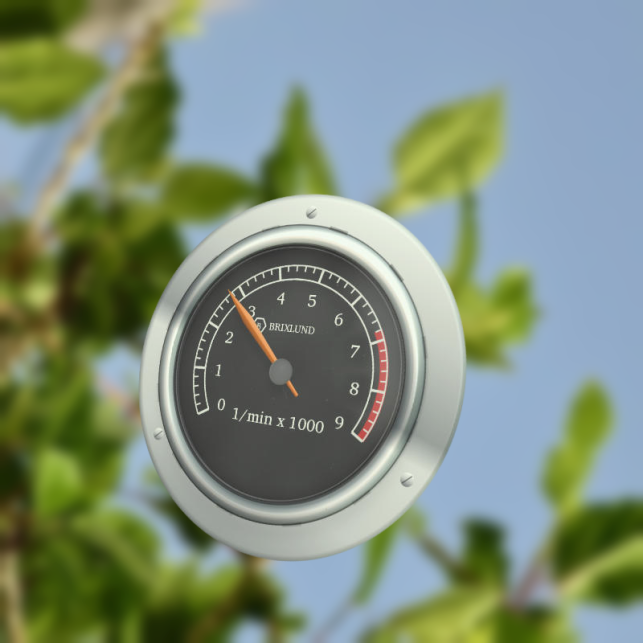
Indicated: 2800 (rpm)
